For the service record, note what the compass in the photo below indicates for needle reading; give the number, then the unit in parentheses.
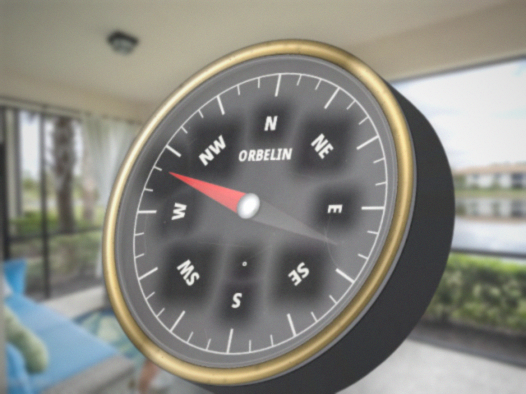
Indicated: 290 (°)
